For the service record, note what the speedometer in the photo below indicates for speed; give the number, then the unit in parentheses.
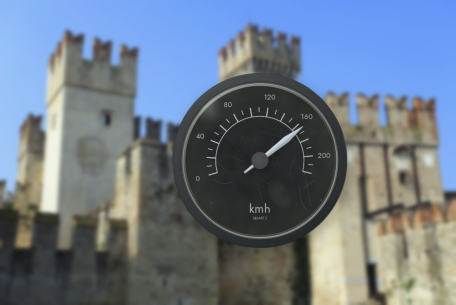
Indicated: 165 (km/h)
